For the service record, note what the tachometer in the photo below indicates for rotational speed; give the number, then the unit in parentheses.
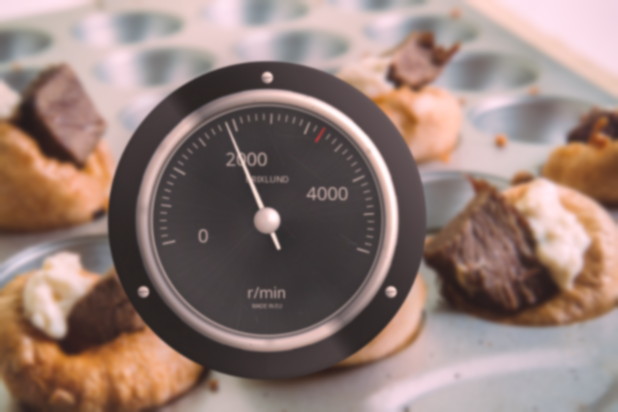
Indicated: 1900 (rpm)
